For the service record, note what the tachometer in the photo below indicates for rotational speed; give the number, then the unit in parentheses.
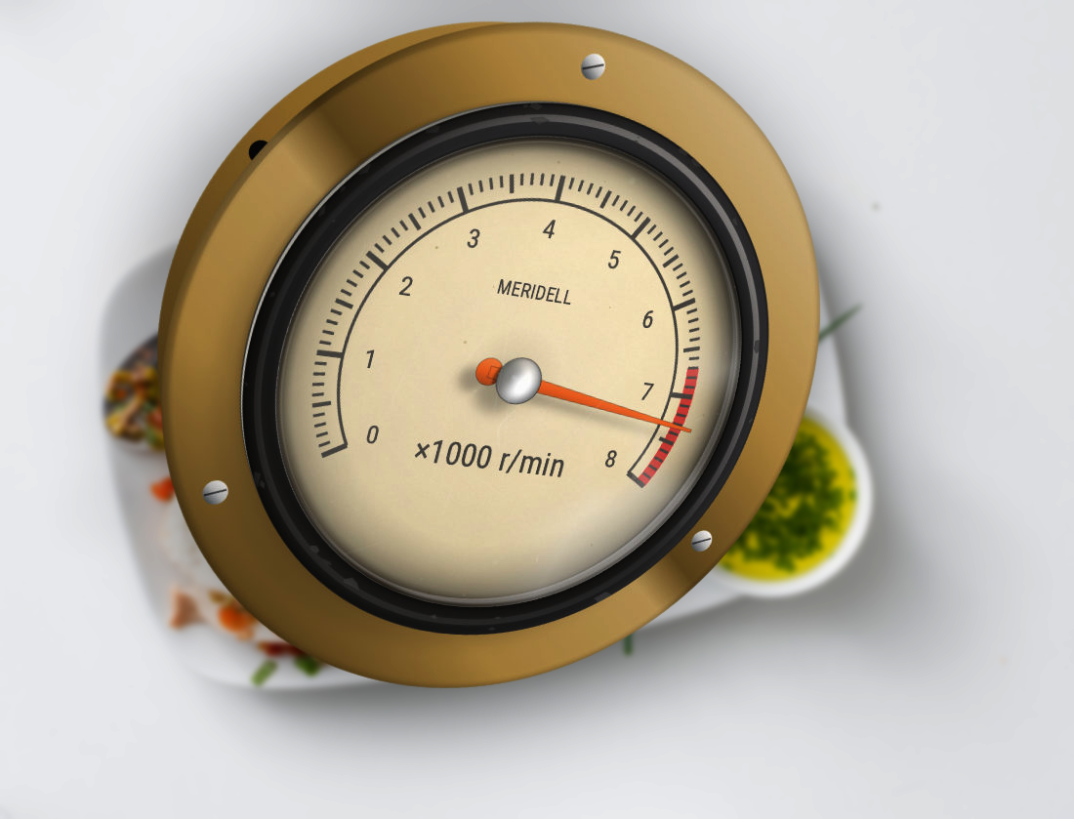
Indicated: 7300 (rpm)
